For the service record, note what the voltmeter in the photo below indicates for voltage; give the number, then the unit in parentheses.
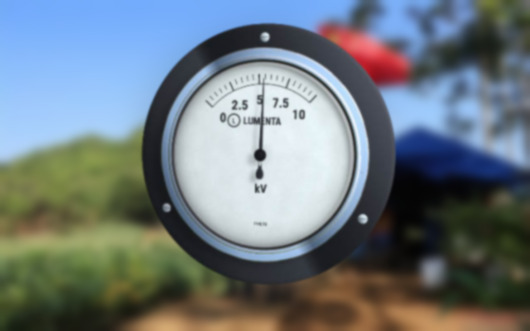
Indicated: 5.5 (kV)
